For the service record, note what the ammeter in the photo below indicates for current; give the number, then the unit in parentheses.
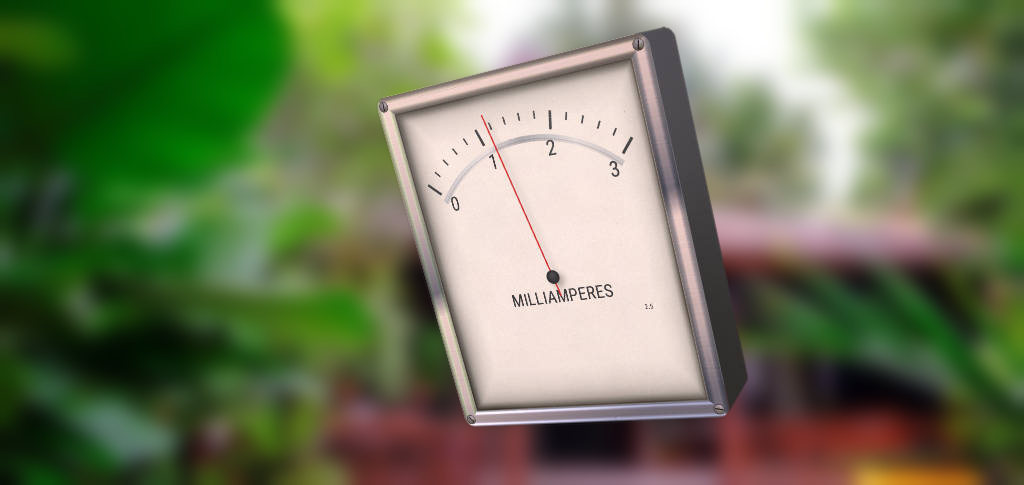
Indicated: 1.2 (mA)
